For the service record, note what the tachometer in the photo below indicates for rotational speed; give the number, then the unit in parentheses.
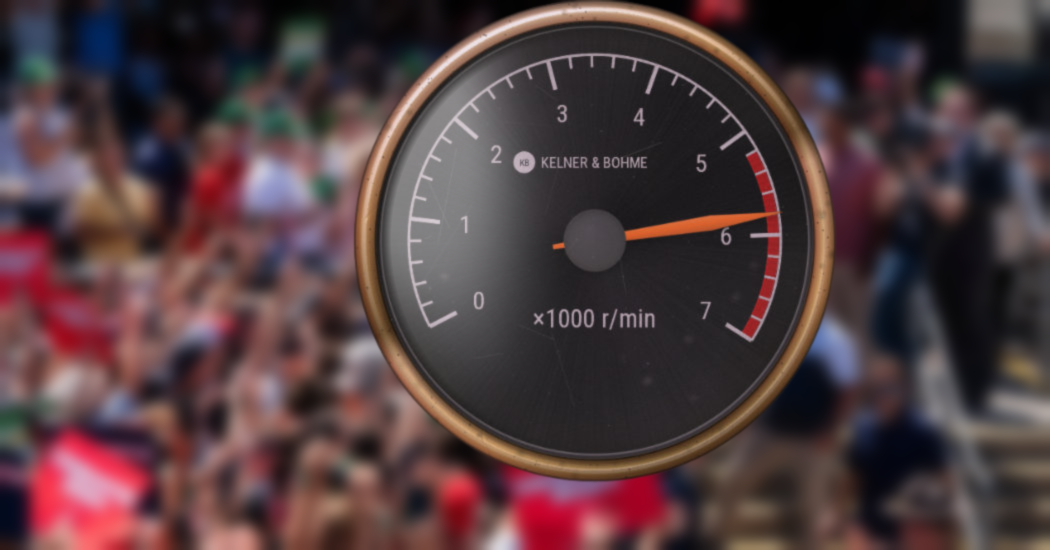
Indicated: 5800 (rpm)
